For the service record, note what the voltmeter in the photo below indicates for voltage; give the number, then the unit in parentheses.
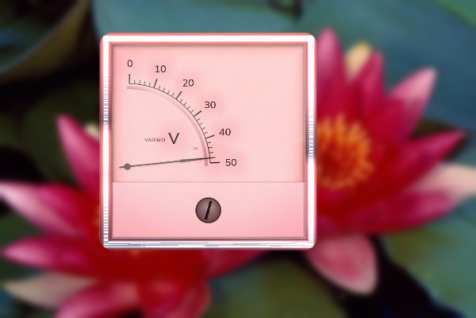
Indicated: 48 (V)
